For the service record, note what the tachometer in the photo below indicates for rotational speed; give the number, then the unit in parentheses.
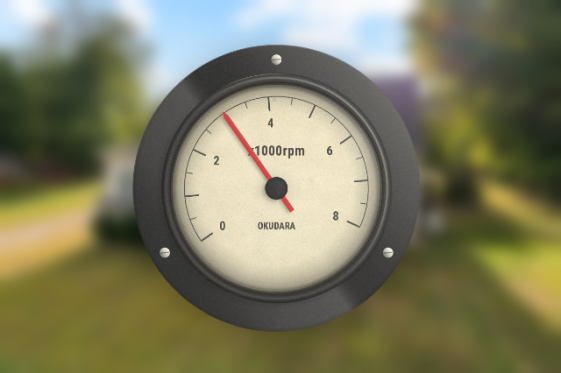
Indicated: 3000 (rpm)
